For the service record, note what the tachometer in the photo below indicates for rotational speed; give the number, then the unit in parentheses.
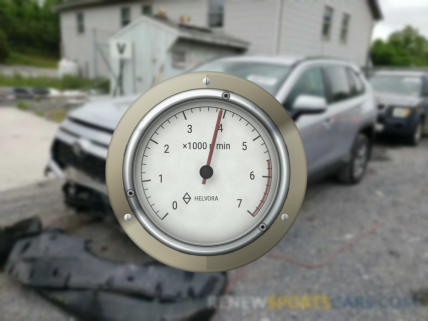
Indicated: 3900 (rpm)
